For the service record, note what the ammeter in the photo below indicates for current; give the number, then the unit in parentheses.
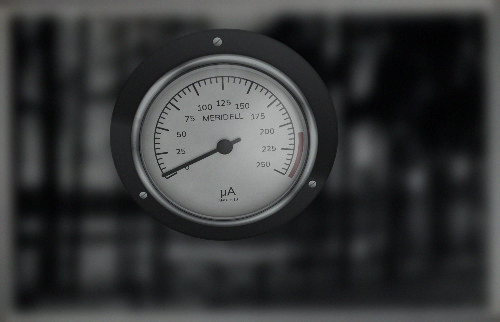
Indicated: 5 (µA)
